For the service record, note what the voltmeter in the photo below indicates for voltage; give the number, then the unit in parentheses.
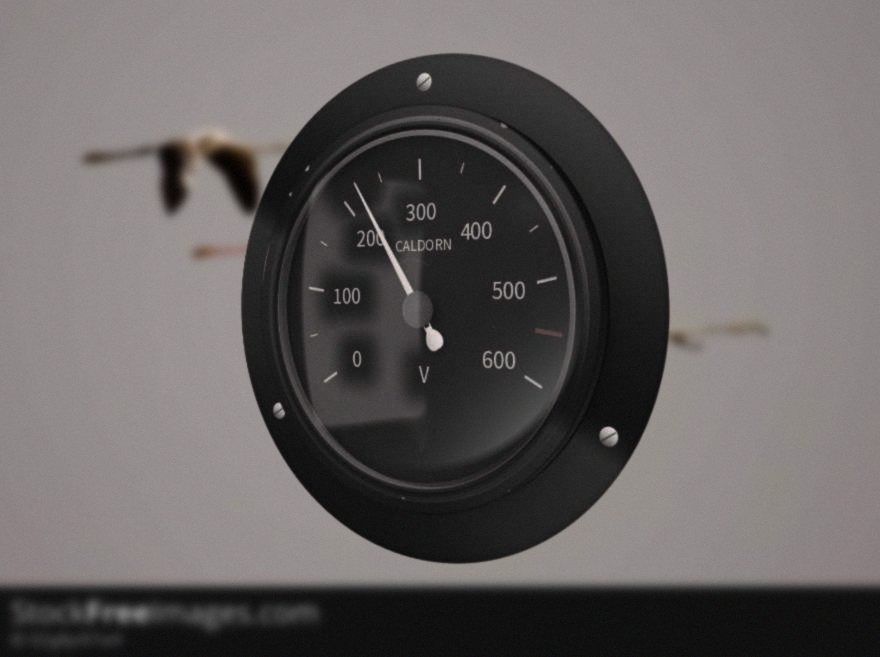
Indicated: 225 (V)
